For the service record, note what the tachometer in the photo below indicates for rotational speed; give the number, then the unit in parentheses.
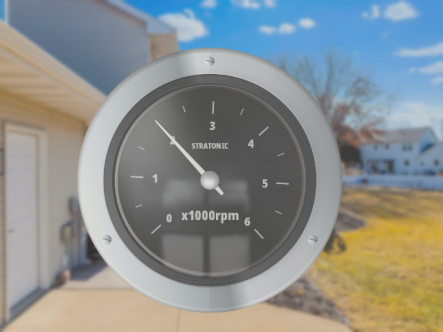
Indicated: 2000 (rpm)
